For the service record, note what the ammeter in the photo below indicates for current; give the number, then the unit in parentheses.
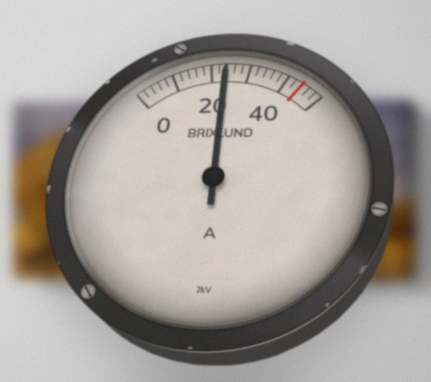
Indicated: 24 (A)
